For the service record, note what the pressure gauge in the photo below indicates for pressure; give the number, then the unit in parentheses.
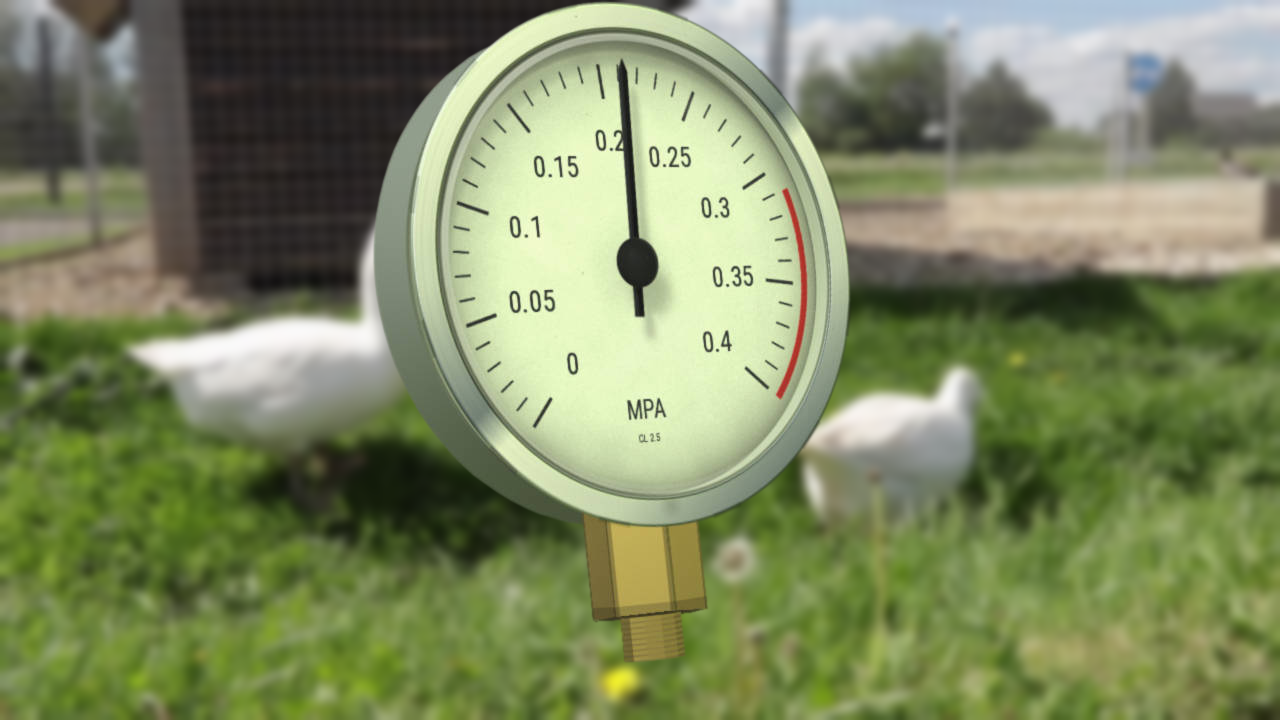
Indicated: 0.21 (MPa)
